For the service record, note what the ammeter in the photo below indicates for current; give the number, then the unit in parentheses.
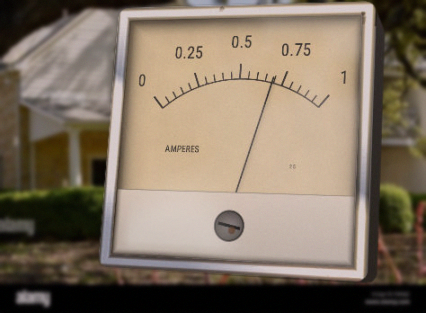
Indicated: 0.7 (A)
